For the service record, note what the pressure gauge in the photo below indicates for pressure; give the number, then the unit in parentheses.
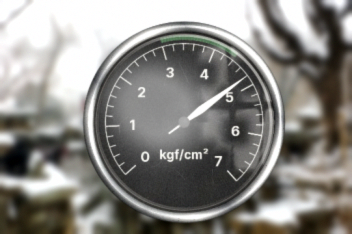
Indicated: 4.8 (kg/cm²)
